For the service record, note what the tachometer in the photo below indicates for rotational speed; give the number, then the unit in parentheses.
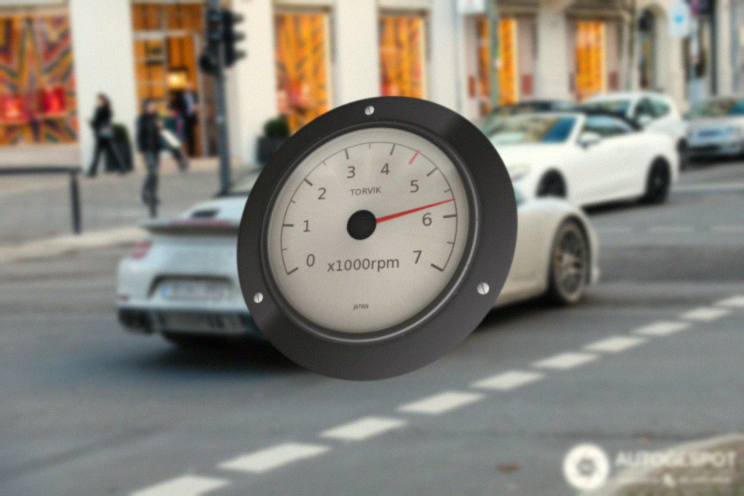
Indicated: 5750 (rpm)
